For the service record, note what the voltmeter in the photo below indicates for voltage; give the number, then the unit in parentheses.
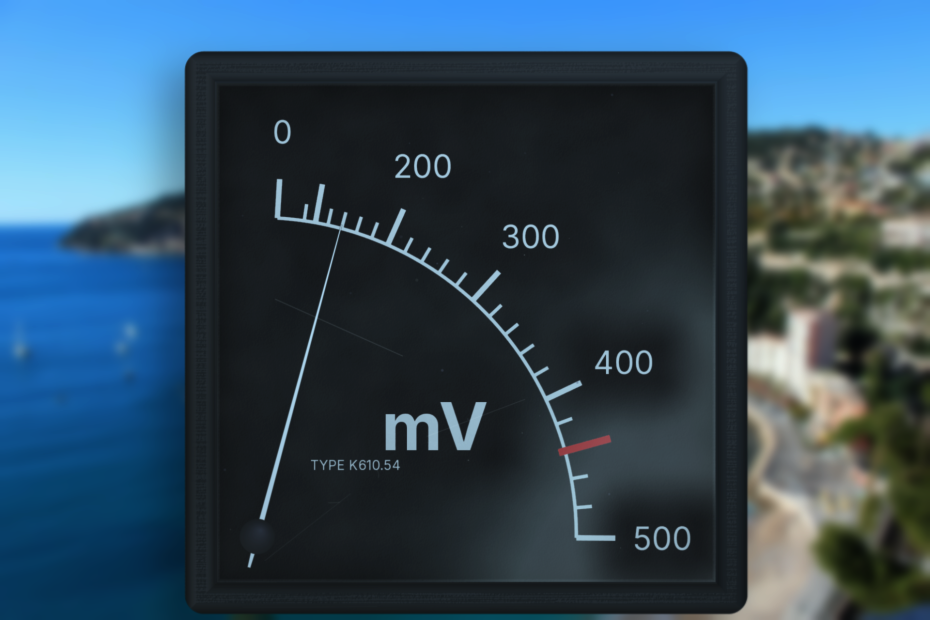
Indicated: 140 (mV)
